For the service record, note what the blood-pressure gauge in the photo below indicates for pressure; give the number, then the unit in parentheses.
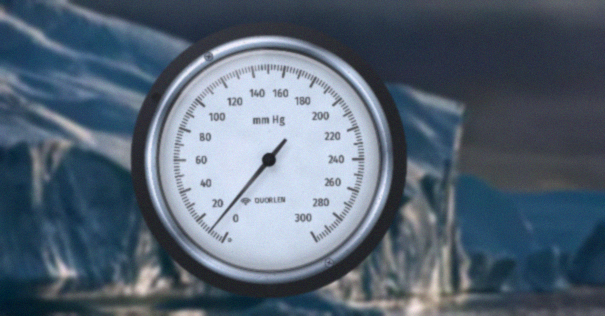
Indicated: 10 (mmHg)
